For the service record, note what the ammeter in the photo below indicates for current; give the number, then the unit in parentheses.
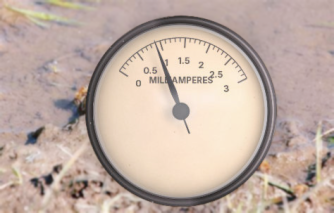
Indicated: 0.9 (mA)
